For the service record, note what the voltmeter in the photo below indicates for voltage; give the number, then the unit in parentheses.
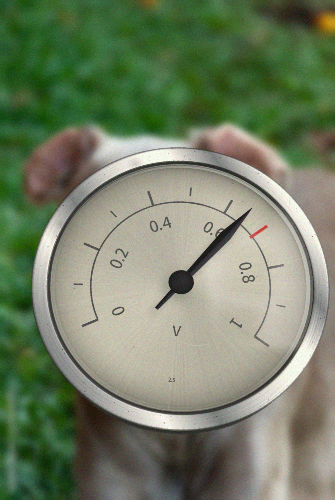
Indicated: 0.65 (V)
